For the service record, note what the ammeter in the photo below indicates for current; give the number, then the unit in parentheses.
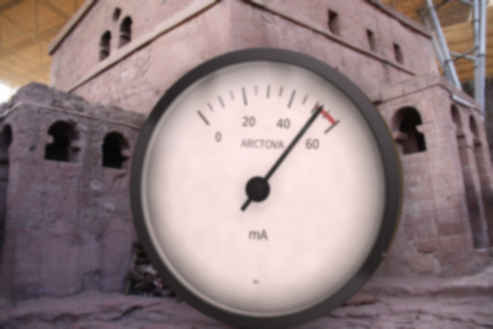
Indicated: 52.5 (mA)
